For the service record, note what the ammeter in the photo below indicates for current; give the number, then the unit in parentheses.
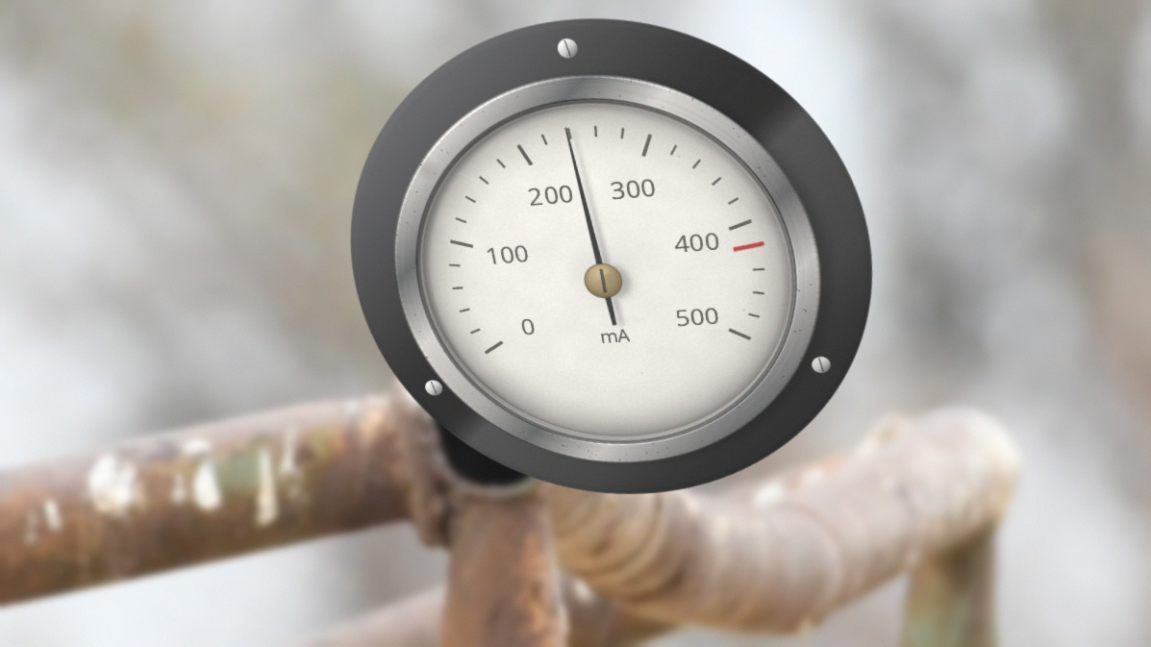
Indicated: 240 (mA)
